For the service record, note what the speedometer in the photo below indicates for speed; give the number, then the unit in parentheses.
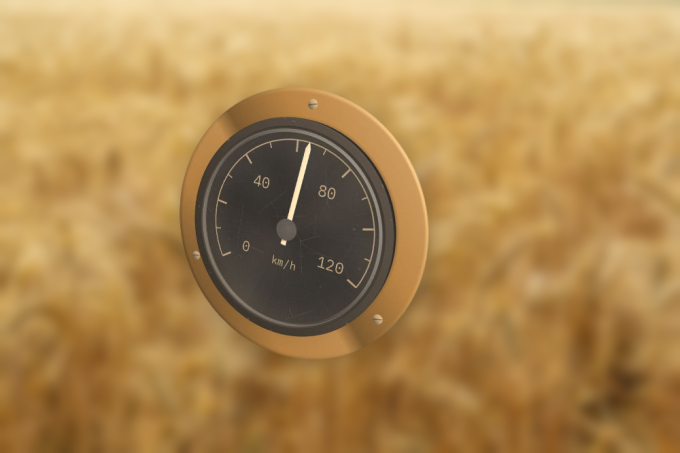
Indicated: 65 (km/h)
